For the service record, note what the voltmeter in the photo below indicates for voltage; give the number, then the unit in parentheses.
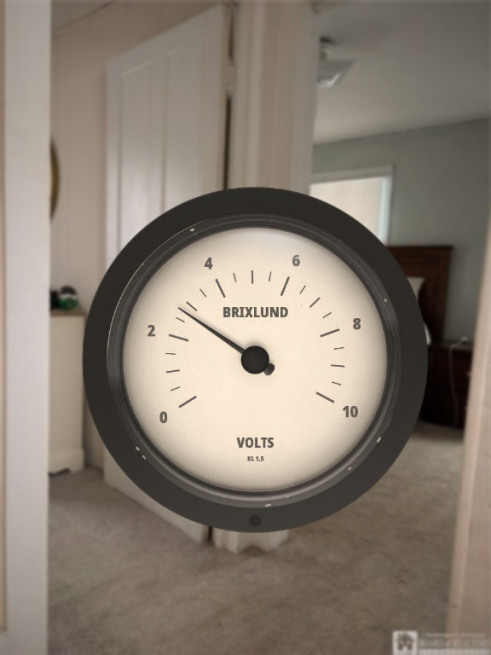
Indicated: 2.75 (V)
